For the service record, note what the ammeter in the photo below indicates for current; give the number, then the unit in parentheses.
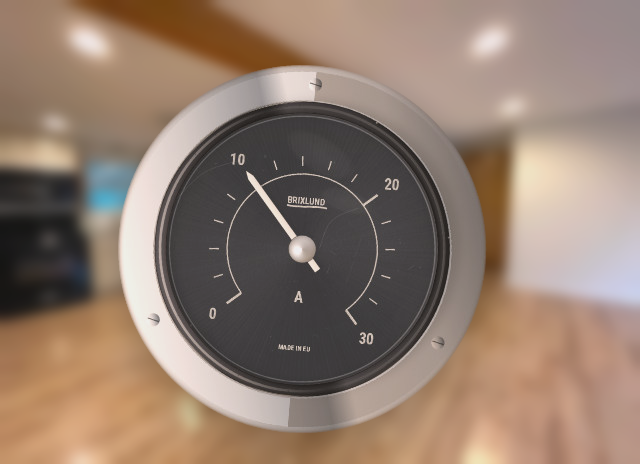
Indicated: 10 (A)
